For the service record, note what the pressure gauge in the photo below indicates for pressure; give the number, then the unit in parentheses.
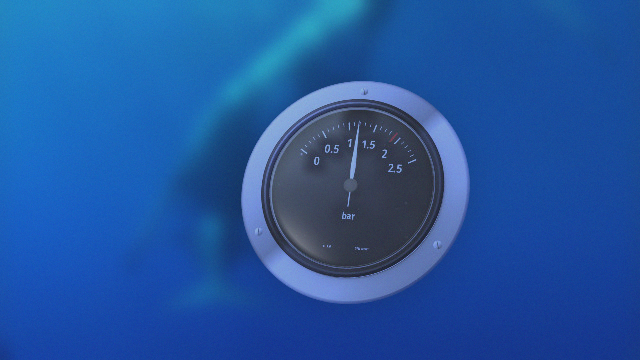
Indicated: 1.2 (bar)
